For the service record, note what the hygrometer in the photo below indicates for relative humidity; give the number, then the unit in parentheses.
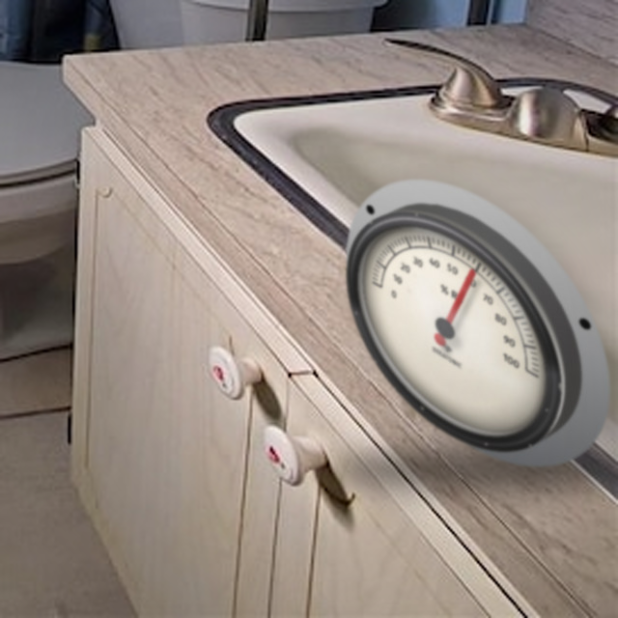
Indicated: 60 (%)
